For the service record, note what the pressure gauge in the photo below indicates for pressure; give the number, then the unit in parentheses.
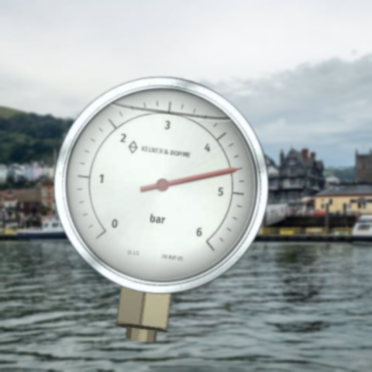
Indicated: 4.6 (bar)
